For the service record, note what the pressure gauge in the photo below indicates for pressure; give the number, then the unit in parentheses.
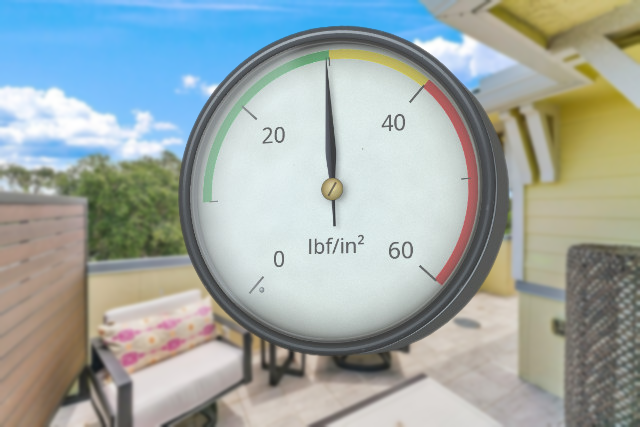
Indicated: 30 (psi)
